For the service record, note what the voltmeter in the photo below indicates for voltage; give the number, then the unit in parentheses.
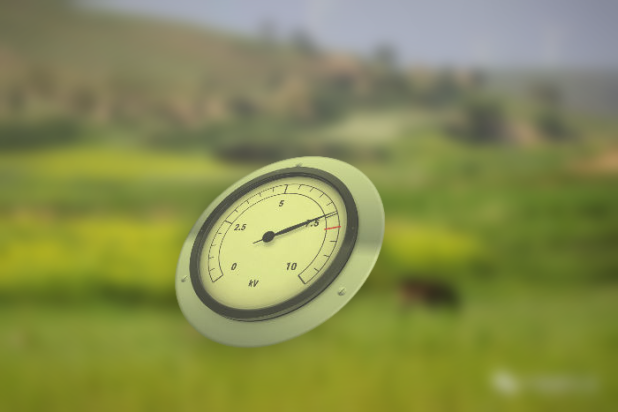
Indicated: 7.5 (kV)
